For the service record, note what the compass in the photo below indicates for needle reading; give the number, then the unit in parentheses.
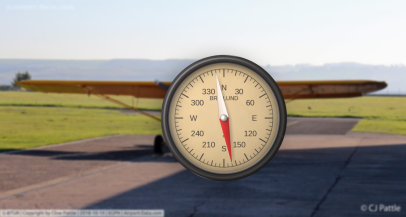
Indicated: 170 (°)
